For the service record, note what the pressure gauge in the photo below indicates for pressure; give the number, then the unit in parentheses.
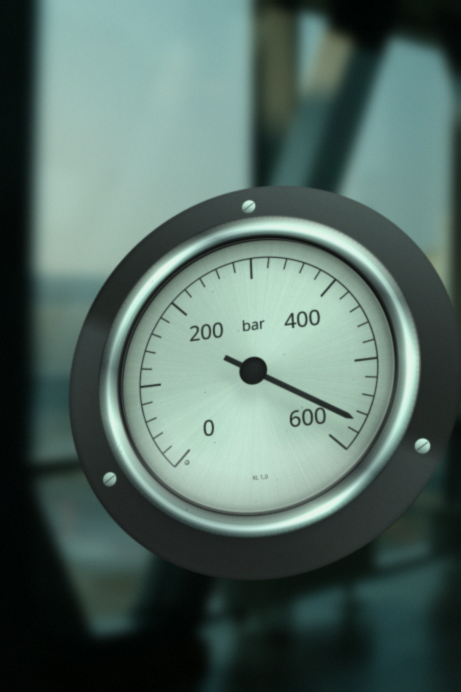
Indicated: 570 (bar)
